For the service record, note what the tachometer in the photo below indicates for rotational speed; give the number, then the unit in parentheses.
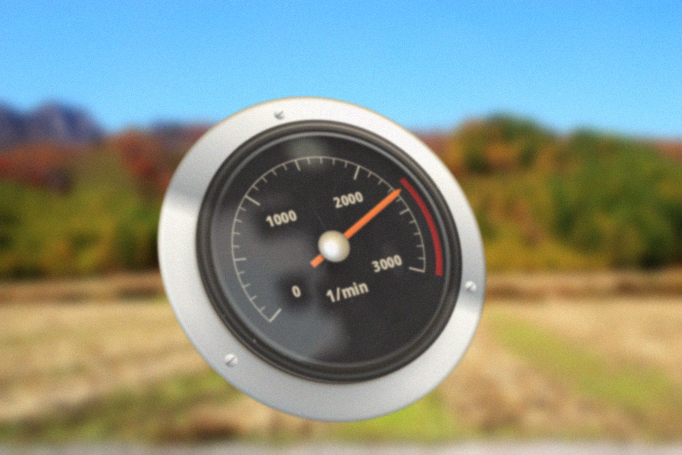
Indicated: 2350 (rpm)
